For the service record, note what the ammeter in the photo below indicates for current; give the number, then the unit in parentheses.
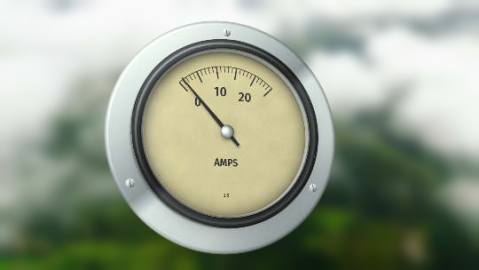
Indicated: 1 (A)
